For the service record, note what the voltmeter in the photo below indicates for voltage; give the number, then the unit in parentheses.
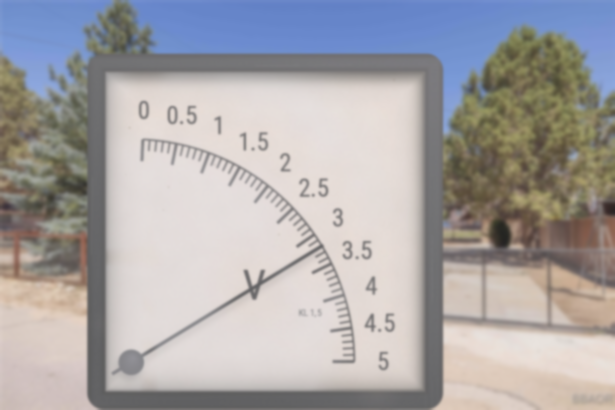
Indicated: 3.2 (V)
